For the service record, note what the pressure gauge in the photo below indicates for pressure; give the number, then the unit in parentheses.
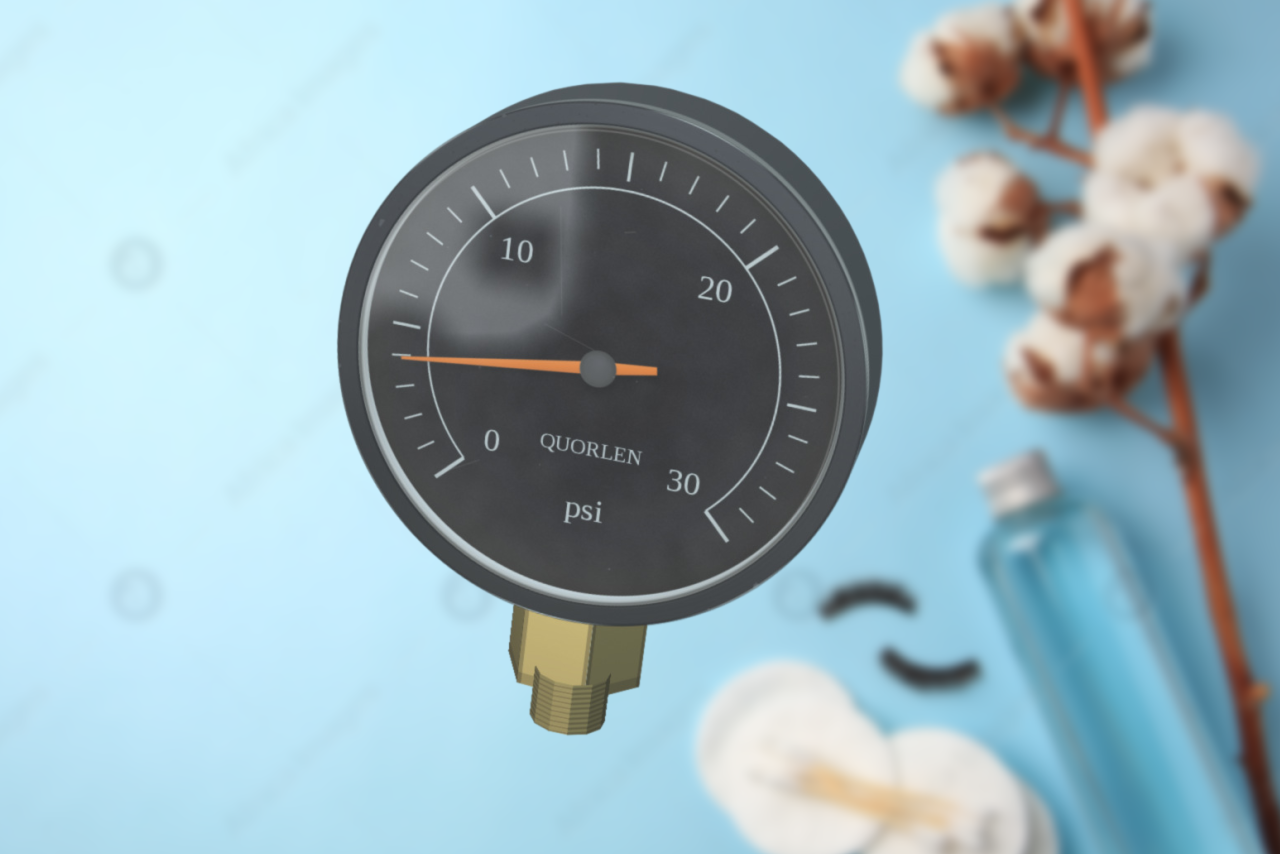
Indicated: 4 (psi)
